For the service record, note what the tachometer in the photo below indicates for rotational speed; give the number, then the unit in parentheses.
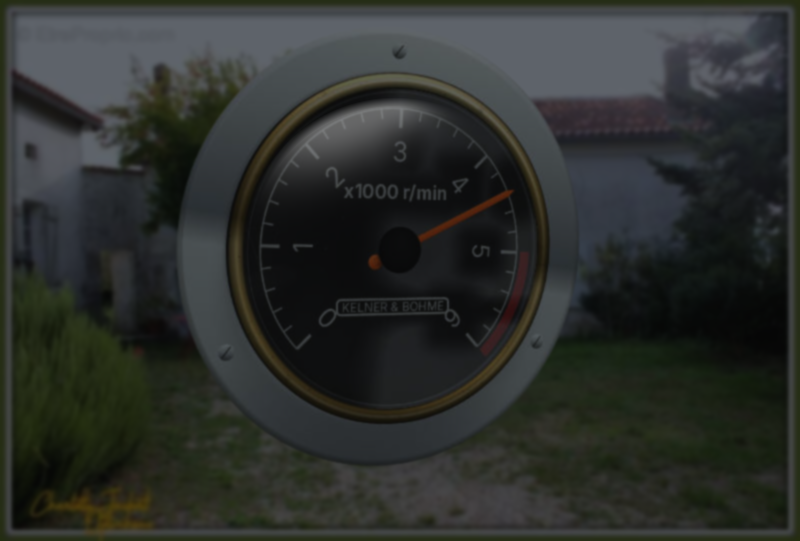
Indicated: 4400 (rpm)
